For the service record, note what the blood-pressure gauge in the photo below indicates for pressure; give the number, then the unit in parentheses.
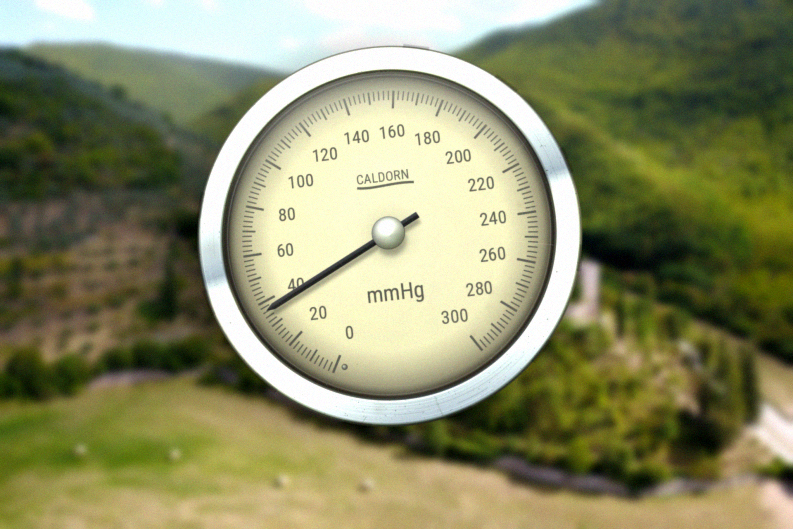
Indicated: 36 (mmHg)
